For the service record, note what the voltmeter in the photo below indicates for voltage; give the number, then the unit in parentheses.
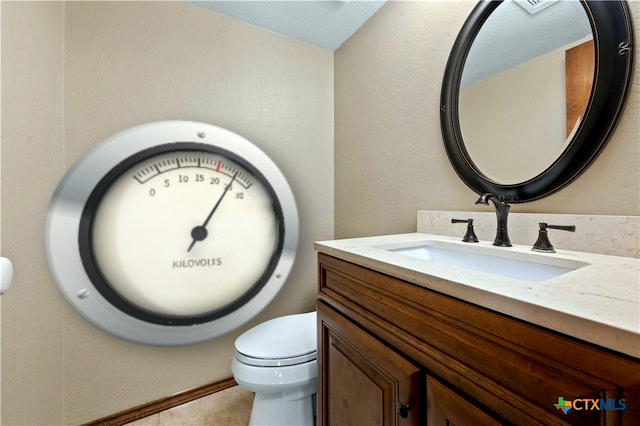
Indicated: 25 (kV)
